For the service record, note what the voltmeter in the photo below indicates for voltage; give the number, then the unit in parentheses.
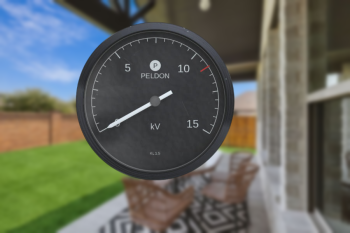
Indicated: 0 (kV)
